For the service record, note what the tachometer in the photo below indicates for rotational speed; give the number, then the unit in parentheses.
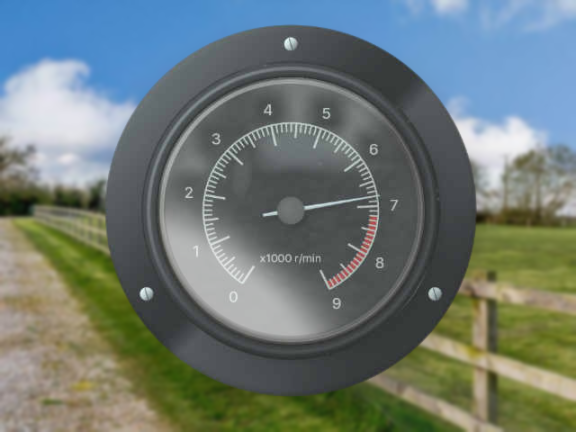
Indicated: 6800 (rpm)
